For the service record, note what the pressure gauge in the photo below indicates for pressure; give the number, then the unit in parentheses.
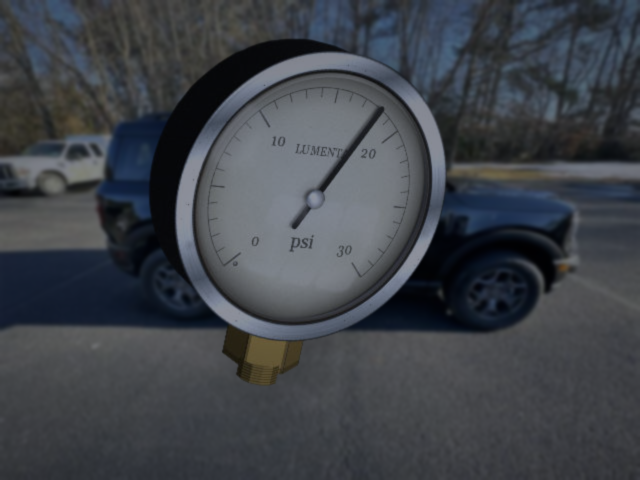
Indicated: 18 (psi)
